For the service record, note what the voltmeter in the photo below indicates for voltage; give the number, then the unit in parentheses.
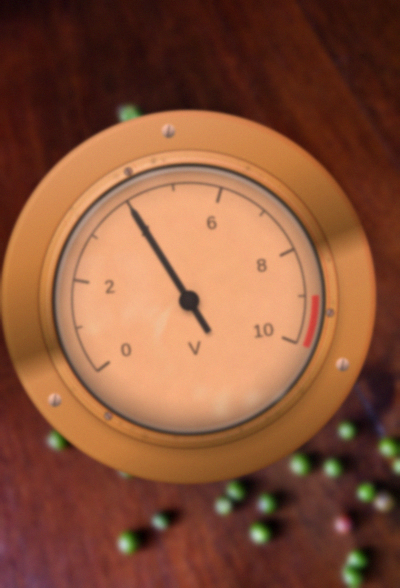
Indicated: 4 (V)
